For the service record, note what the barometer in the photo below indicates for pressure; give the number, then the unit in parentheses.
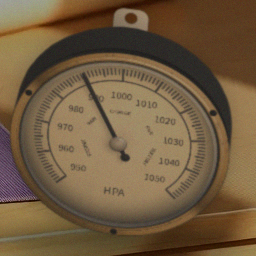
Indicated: 990 (hPa)
